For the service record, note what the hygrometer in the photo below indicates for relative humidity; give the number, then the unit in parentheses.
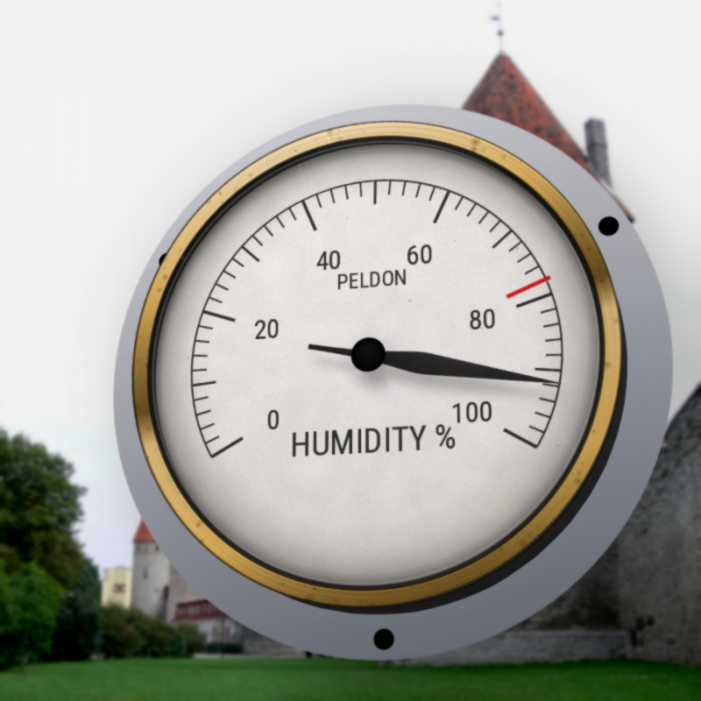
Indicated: 92 (%)
